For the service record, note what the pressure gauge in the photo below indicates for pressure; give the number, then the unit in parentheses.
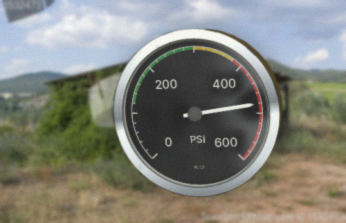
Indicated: 480 (psi)
